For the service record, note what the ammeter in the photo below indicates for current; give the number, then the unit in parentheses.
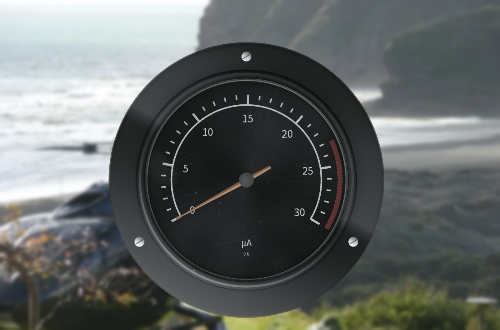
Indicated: 0 (µA)
